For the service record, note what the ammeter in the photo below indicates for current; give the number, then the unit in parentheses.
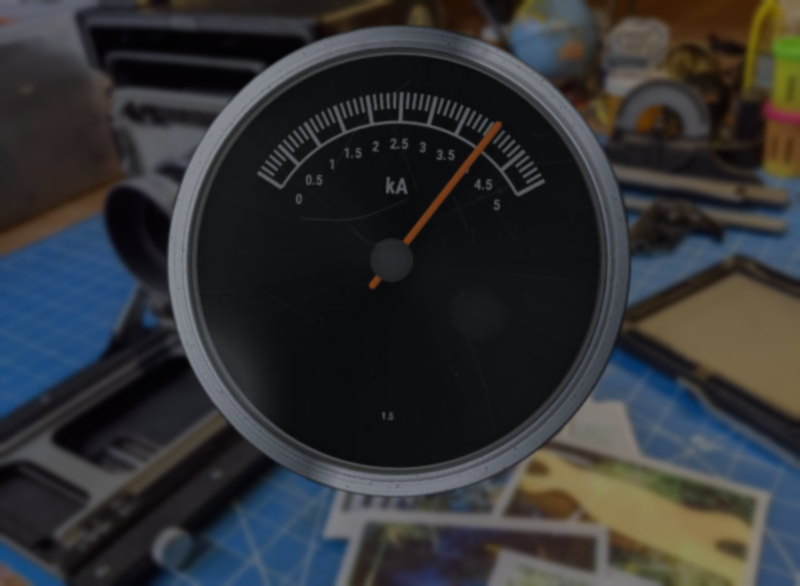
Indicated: 4 (kA)
